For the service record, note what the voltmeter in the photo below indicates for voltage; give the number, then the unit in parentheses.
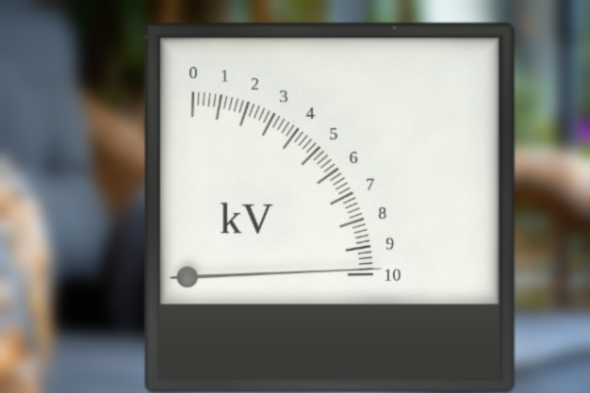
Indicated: 9.8 (kV)
